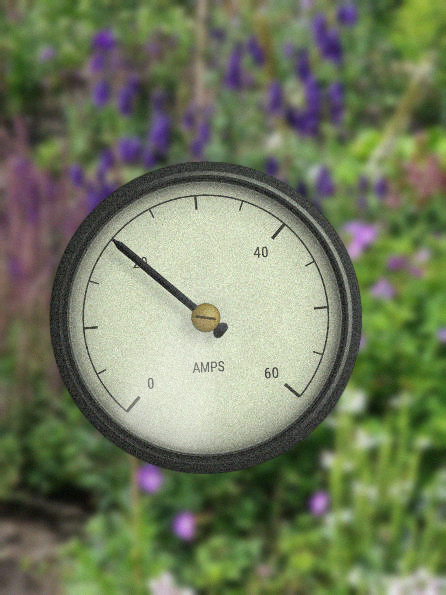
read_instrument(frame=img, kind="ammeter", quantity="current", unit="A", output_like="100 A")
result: 20 A
